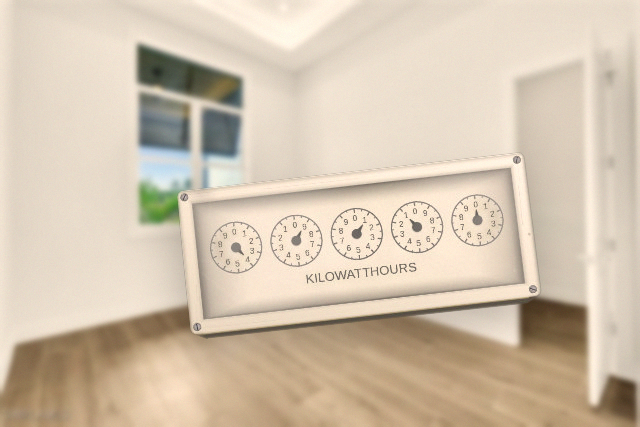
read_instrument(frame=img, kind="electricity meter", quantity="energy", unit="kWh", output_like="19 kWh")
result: 39110 kWh
